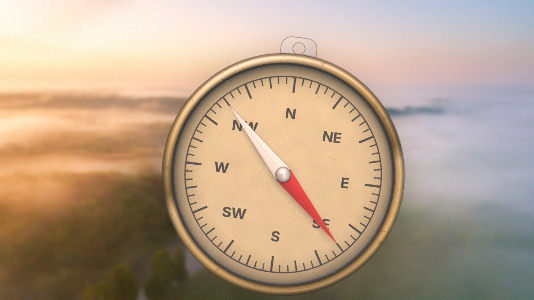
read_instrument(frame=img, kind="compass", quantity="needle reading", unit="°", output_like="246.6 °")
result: 135 °
